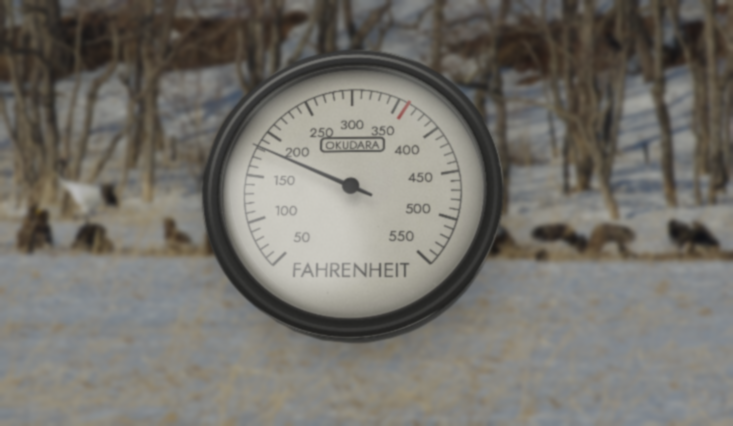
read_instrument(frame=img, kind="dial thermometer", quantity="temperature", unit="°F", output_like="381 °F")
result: 180 °F
